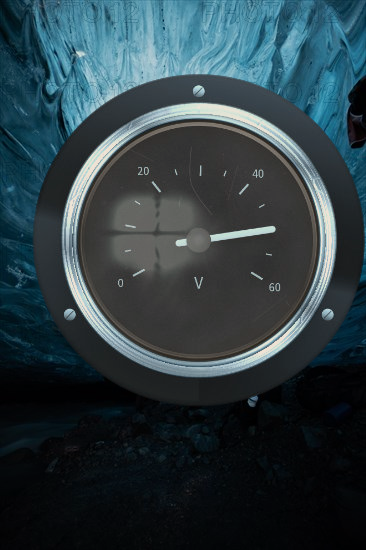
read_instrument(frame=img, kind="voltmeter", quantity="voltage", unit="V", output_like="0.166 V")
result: 50 V
